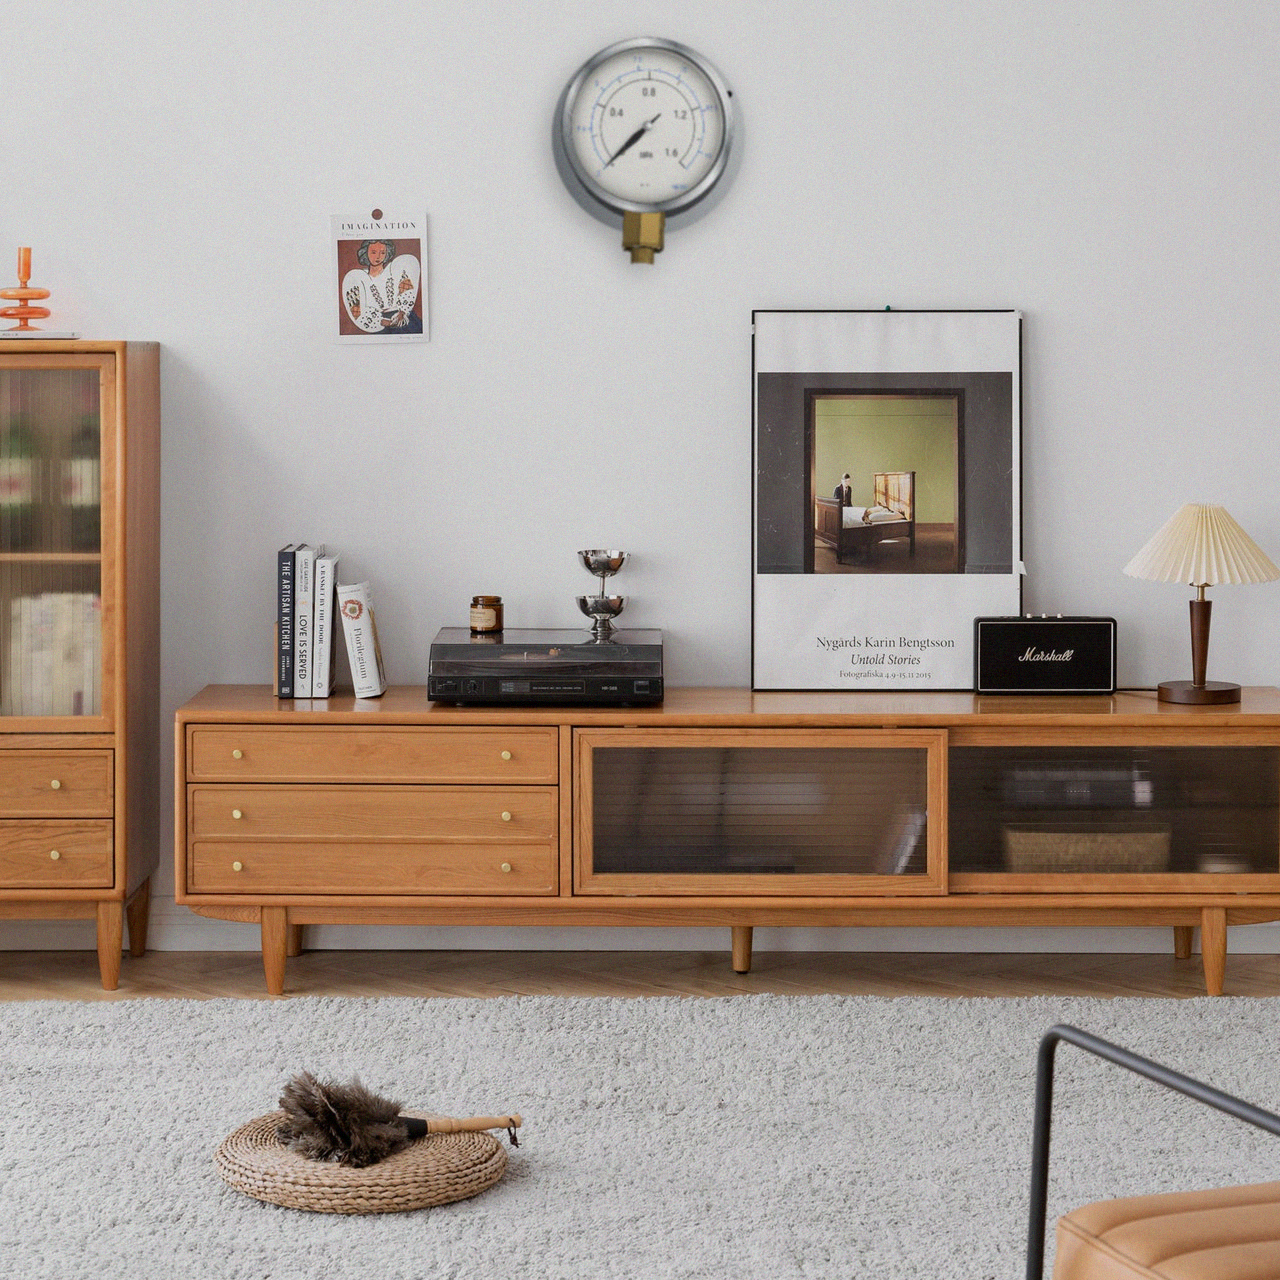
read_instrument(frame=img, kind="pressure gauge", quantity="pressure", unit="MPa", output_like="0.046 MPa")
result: 0 MPa
